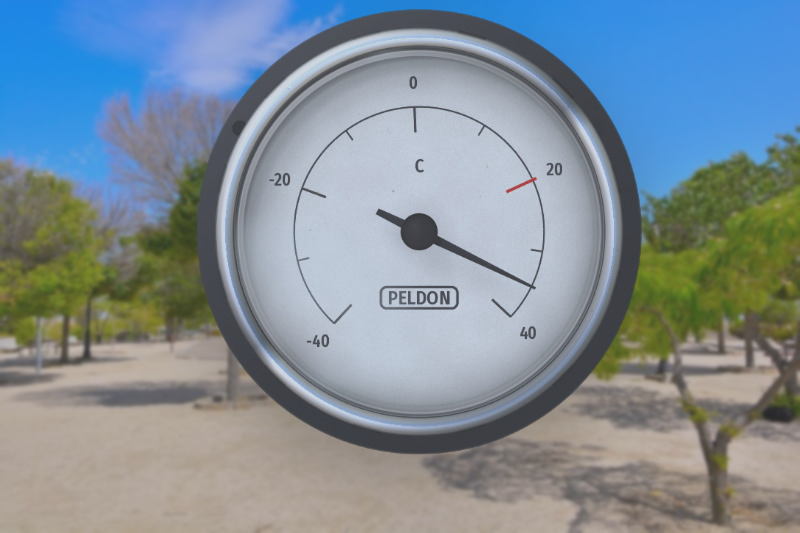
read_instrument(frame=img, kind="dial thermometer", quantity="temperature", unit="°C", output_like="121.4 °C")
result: 35 °C
